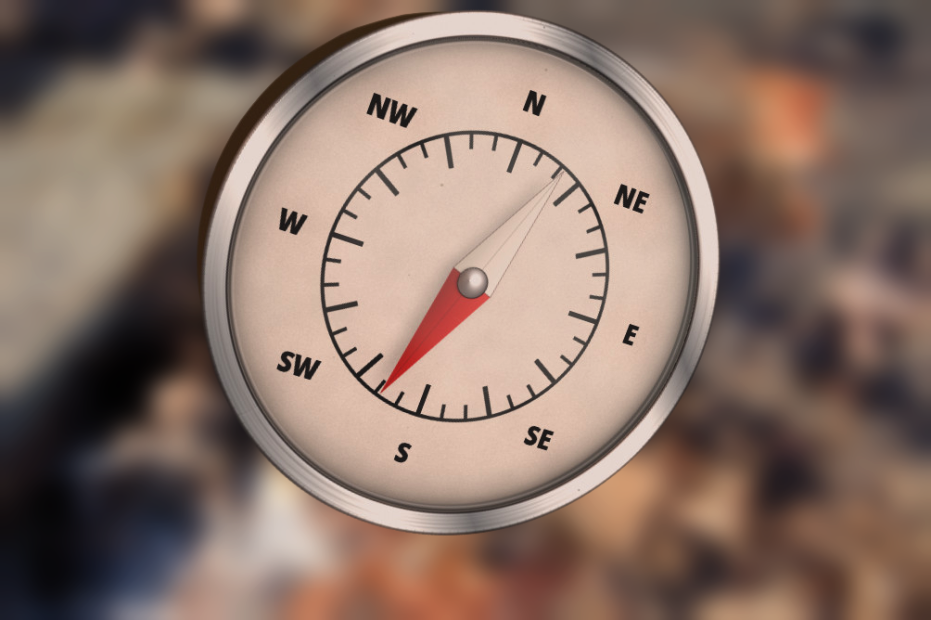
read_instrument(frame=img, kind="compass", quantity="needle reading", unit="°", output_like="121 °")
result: 200 °
